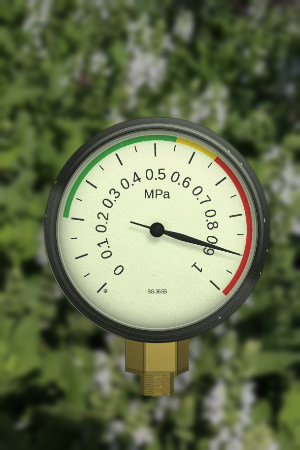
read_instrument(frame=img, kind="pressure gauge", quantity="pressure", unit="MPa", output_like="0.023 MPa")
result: 0.9 MPa
